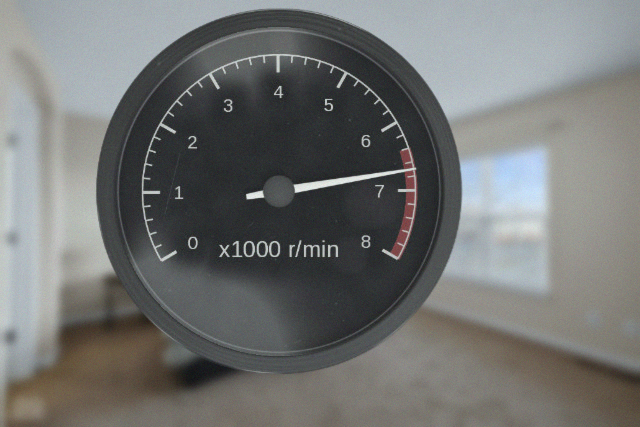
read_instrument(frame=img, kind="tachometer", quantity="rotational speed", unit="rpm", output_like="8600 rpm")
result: 6700 rpm
